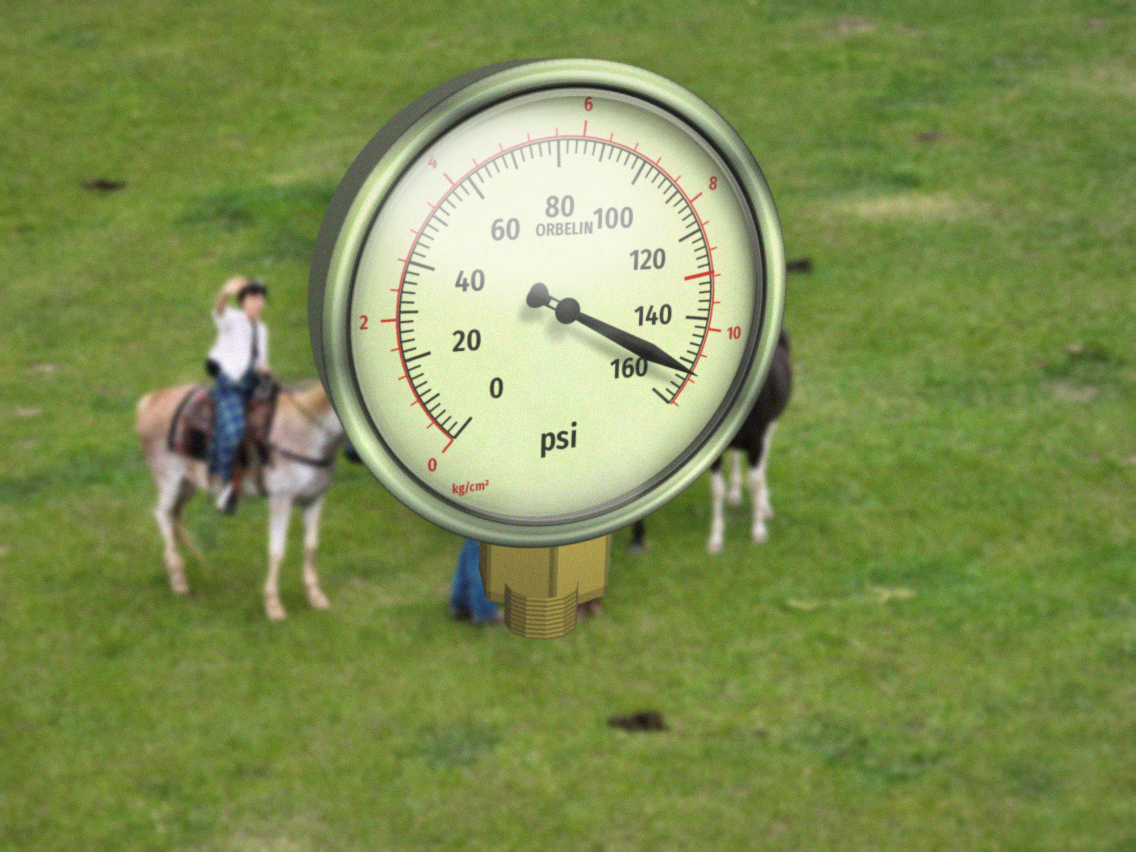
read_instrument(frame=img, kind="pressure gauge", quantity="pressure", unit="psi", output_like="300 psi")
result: 152 psi
